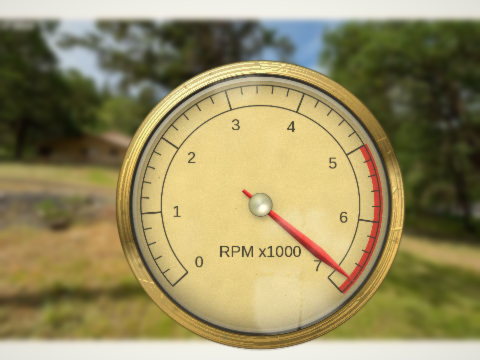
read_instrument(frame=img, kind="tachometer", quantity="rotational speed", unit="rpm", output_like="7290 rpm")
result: 6800 rpm
